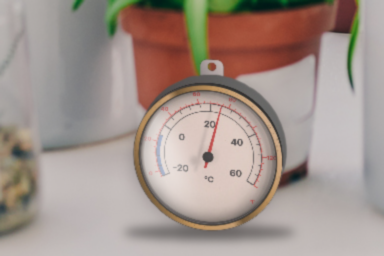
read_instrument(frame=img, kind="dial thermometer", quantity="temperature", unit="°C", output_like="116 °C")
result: 24 °C
